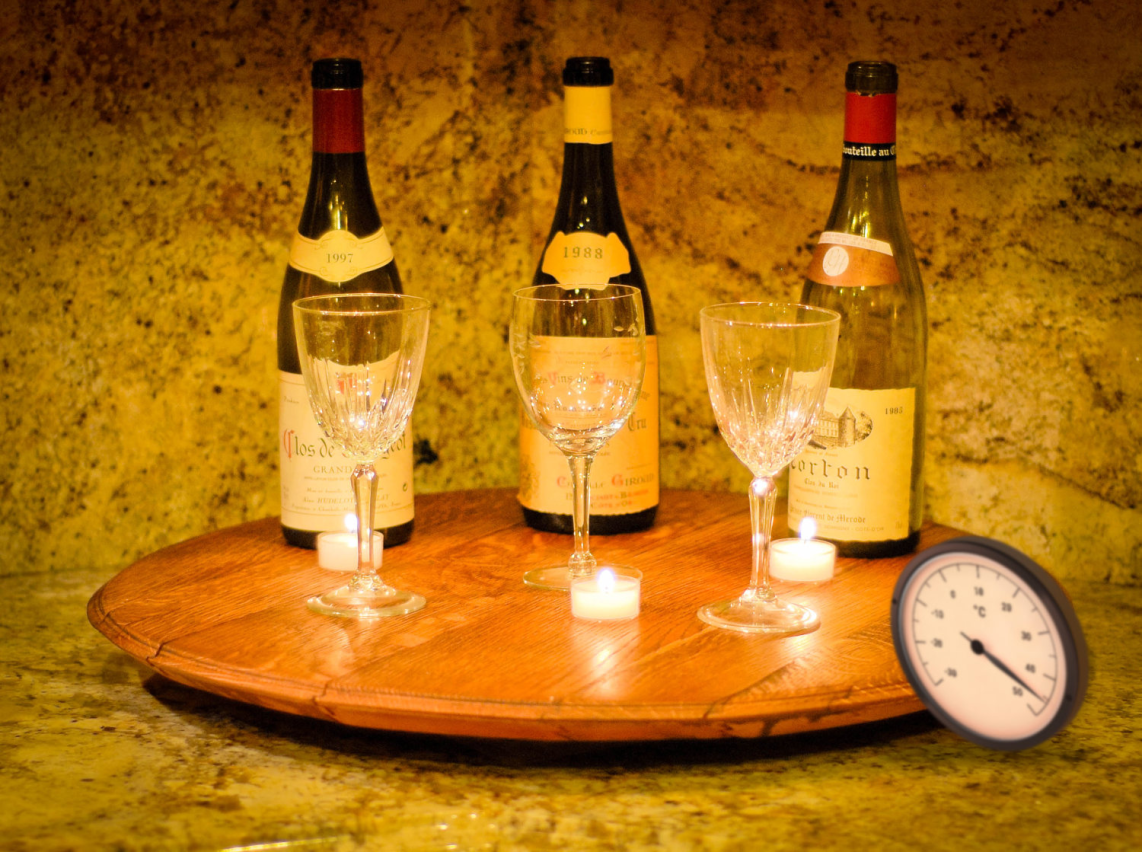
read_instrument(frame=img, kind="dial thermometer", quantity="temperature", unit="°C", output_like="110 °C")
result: 45 °C
